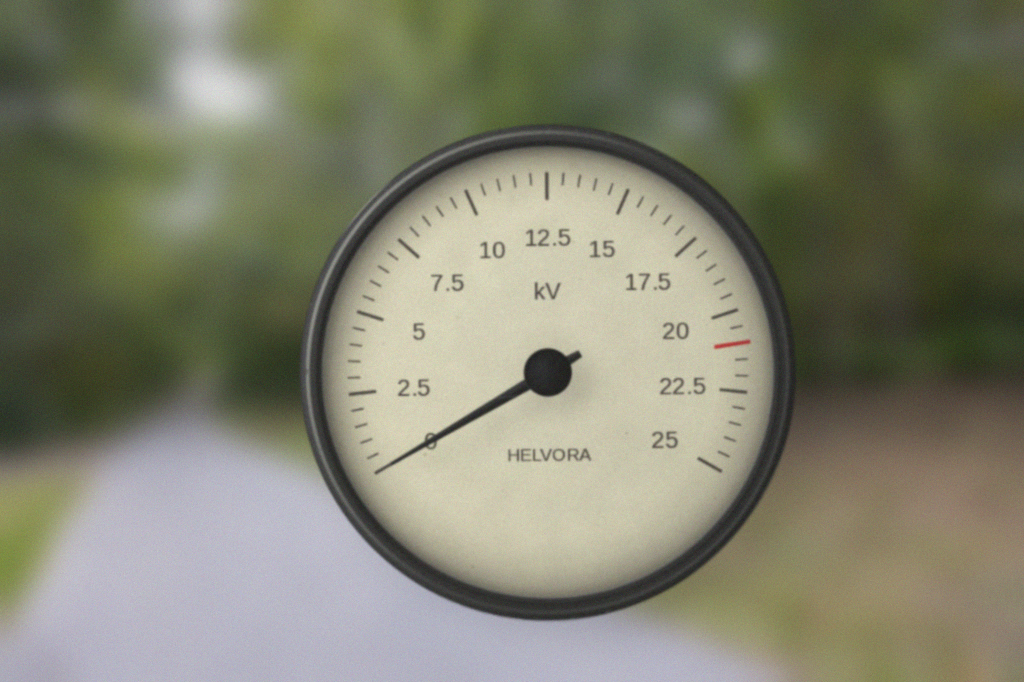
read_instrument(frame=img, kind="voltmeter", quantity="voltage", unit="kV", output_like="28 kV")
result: 0 kV
